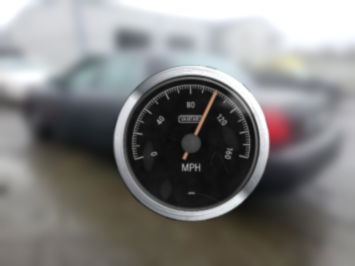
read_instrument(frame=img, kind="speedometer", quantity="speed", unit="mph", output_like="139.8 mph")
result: 100 mph
